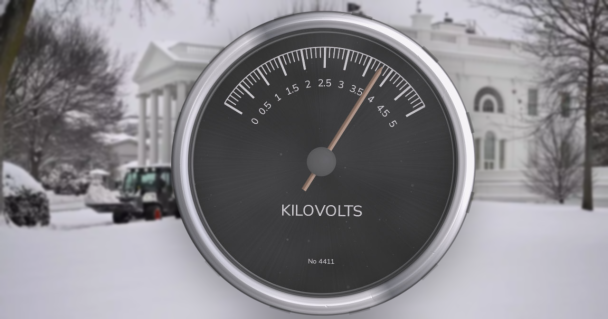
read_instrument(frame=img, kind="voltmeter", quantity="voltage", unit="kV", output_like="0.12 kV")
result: 3.8 kV
